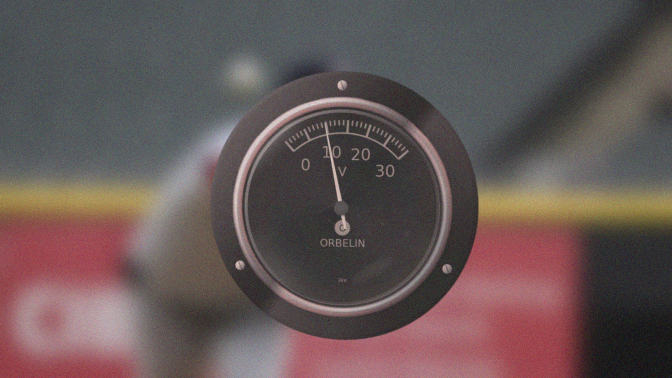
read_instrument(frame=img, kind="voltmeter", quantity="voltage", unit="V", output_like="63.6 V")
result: 10 V
